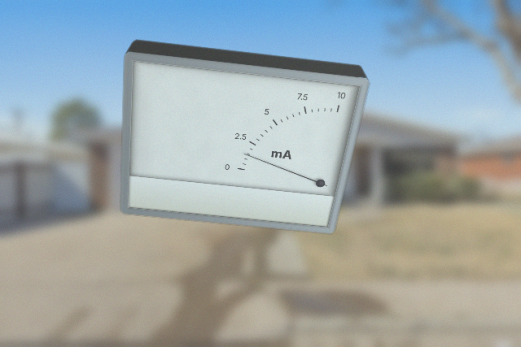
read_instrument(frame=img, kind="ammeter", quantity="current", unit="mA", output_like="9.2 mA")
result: 1.5 mA
